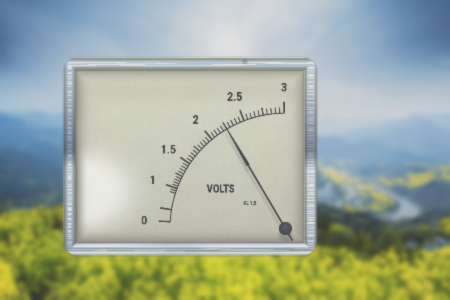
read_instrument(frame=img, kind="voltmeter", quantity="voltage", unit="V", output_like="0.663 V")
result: 2.25 V
